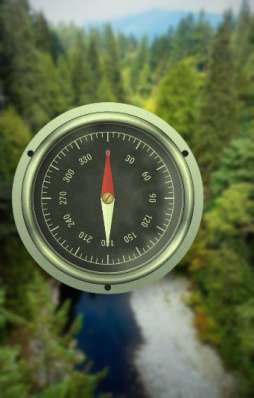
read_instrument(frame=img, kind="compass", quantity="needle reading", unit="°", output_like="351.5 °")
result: 0 °
